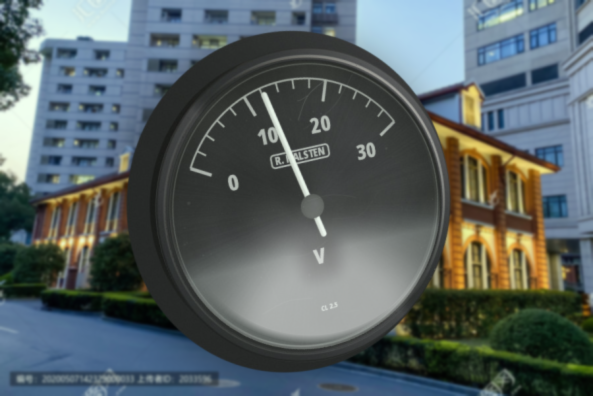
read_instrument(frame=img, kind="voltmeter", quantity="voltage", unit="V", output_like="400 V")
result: 12 V
